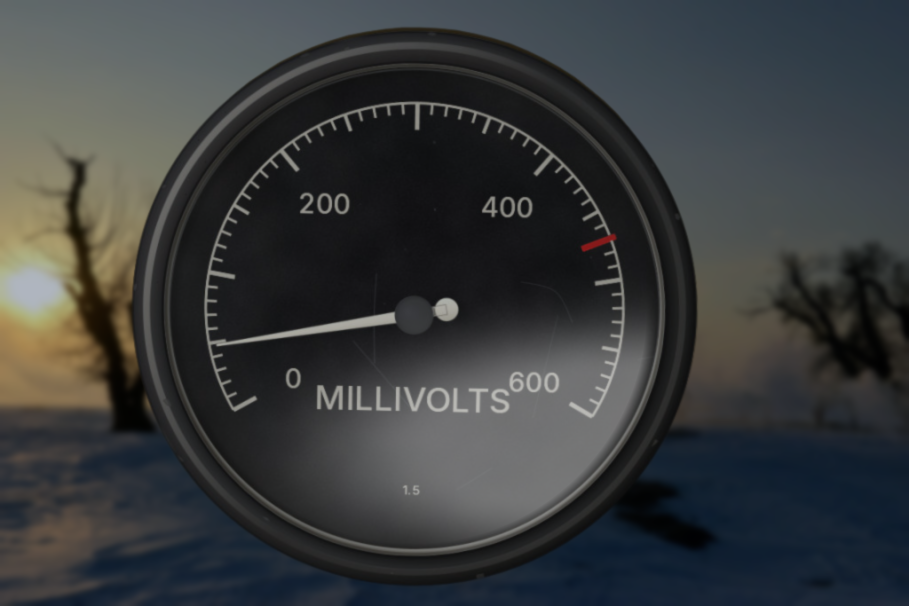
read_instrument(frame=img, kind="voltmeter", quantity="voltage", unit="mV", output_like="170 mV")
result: 50 mV
